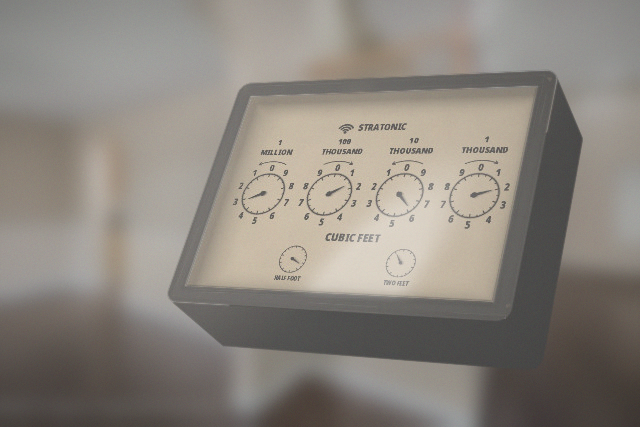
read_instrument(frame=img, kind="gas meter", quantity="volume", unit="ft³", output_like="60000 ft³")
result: 316200 ft³
